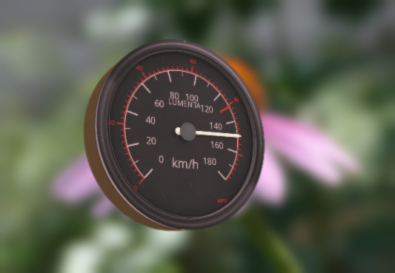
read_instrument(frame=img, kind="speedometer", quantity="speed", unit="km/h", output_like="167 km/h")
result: 150 km/h
